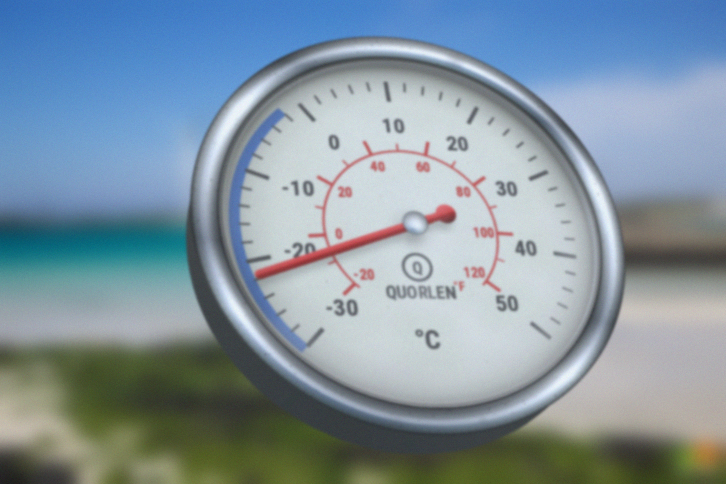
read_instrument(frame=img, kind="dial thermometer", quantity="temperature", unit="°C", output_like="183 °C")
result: -22 °C
